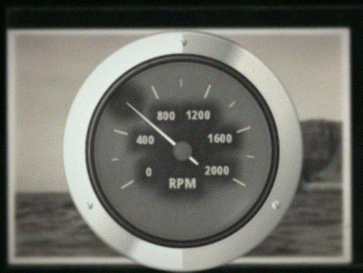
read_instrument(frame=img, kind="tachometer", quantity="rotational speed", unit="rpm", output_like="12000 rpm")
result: 600 rpm
